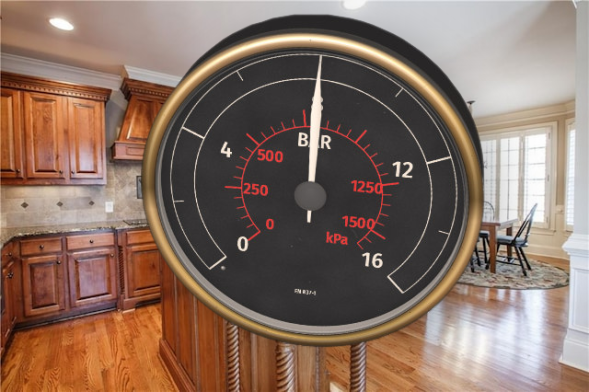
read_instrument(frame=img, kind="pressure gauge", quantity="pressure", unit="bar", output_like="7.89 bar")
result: 8 bar
